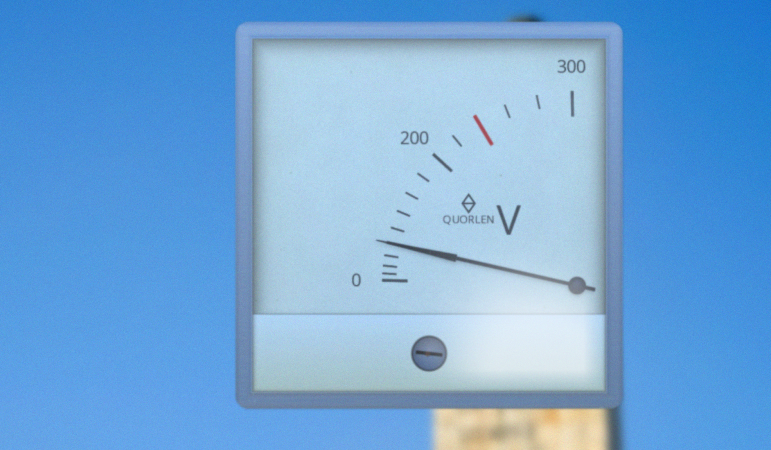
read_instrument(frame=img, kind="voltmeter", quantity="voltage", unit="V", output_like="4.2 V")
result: 100 V
